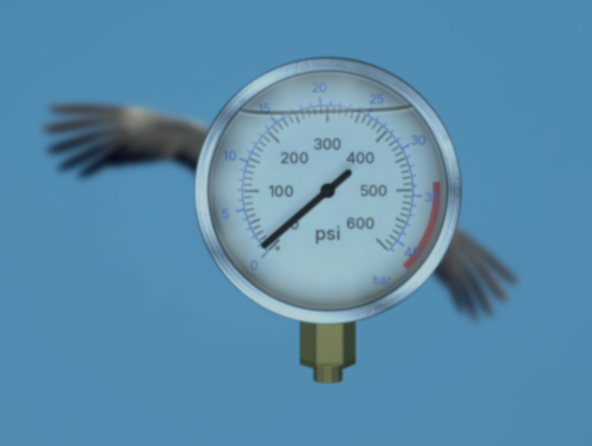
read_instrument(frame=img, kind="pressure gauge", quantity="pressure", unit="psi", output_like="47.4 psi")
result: 10 psi
